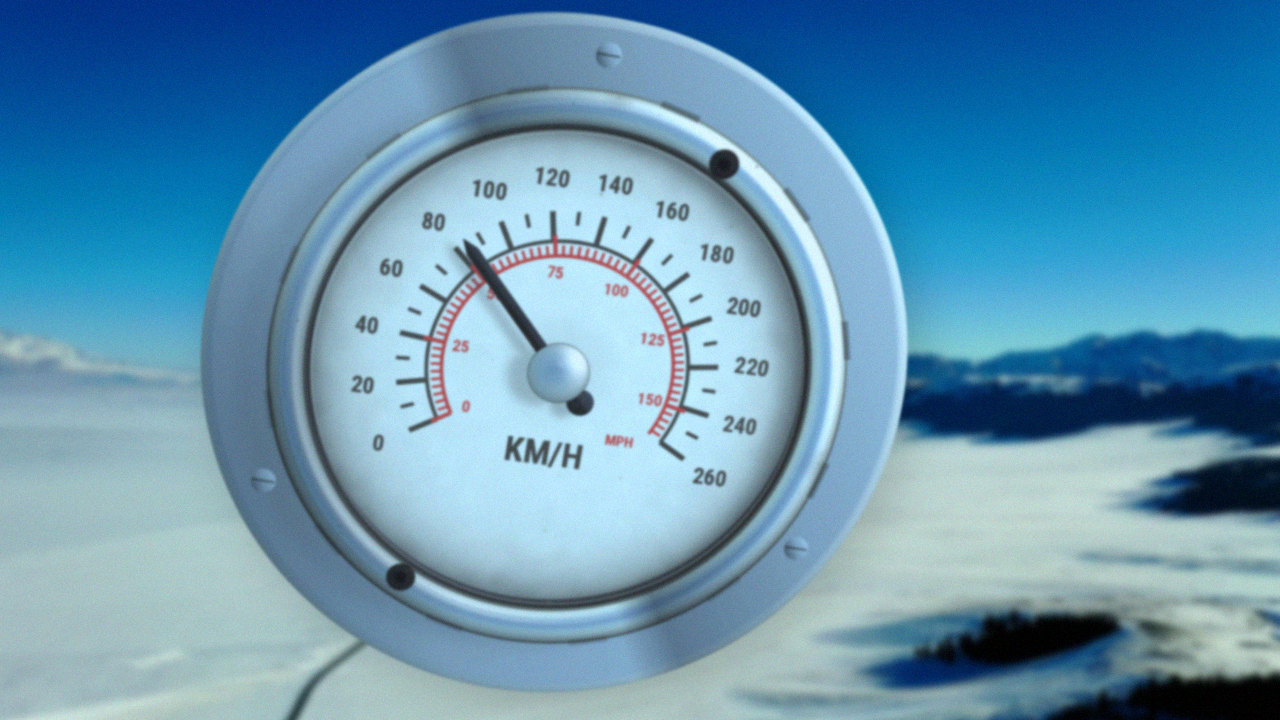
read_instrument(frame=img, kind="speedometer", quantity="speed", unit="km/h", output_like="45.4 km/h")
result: 85 km/h
